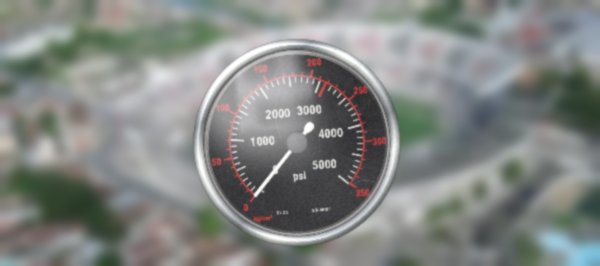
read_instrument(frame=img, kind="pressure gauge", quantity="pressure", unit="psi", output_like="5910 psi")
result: 0 psi
